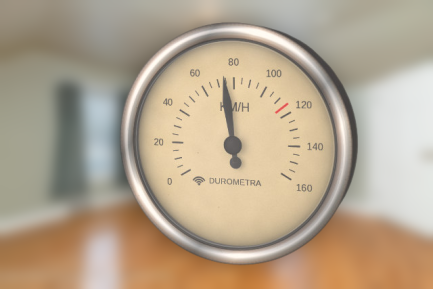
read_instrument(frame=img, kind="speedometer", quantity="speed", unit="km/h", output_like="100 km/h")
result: 75 km/h
